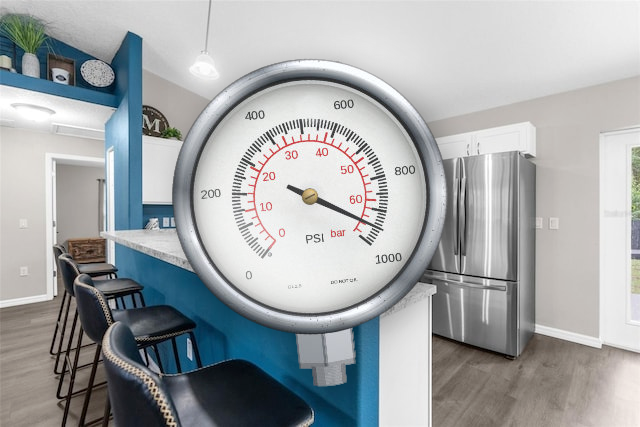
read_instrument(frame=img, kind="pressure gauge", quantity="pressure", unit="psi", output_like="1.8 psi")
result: 950 psi
